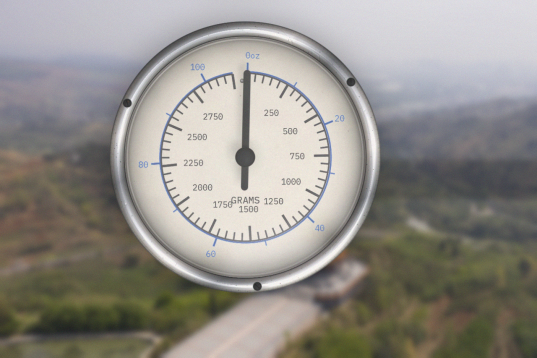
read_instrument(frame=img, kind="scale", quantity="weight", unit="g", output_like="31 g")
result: 0 g
